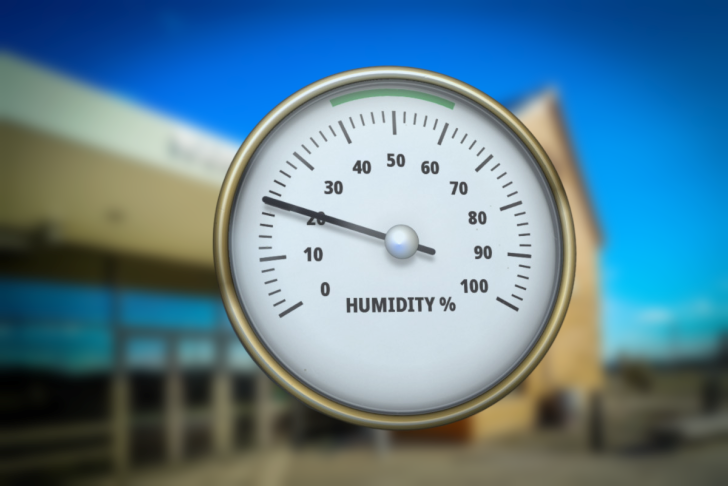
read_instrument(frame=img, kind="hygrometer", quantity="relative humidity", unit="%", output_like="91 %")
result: 20 %
